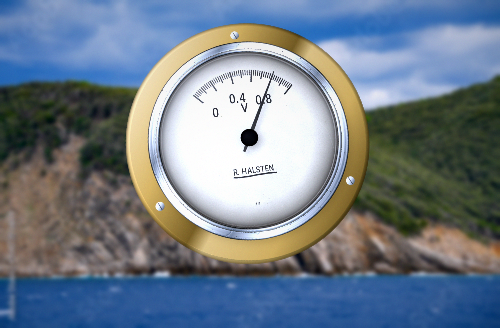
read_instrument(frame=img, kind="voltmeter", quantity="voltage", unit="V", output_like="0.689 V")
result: 0.8 V
